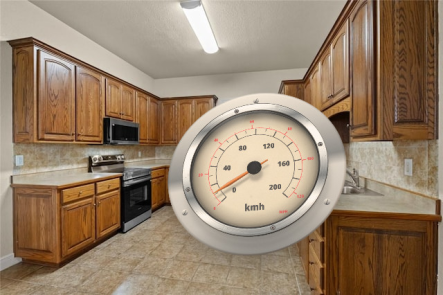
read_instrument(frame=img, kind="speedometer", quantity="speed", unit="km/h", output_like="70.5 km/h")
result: 10 km/h
